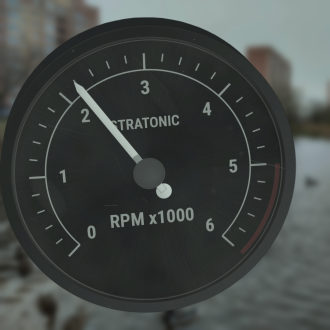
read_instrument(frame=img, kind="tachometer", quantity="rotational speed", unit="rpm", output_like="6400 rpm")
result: 2200 rpm
